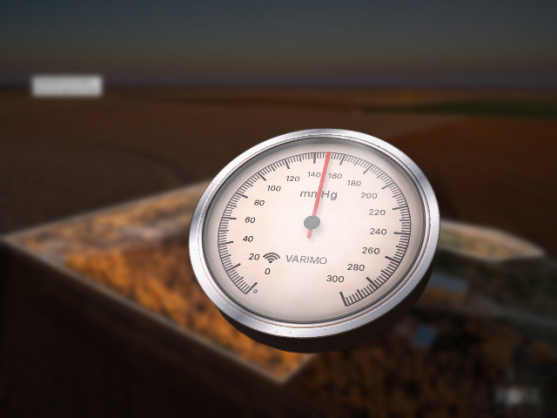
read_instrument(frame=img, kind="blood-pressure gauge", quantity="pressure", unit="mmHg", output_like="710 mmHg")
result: 150 mmHg
